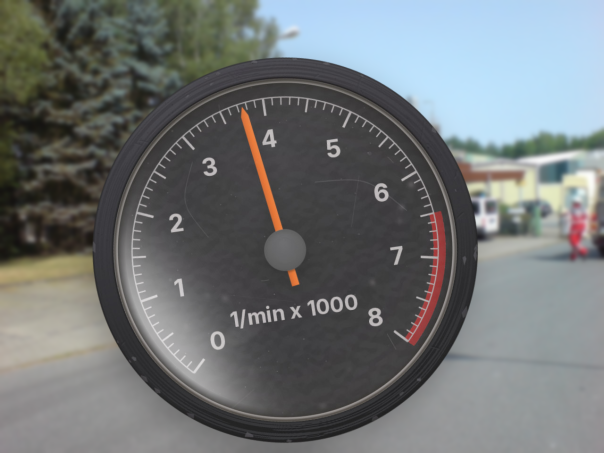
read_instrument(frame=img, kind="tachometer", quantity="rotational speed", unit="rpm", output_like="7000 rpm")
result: 3750 rpm
